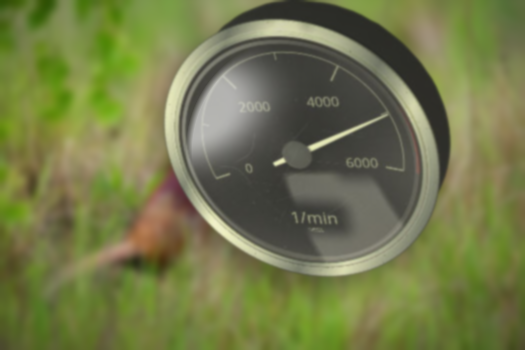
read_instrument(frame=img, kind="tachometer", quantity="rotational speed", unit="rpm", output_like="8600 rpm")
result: 5000 rpm
